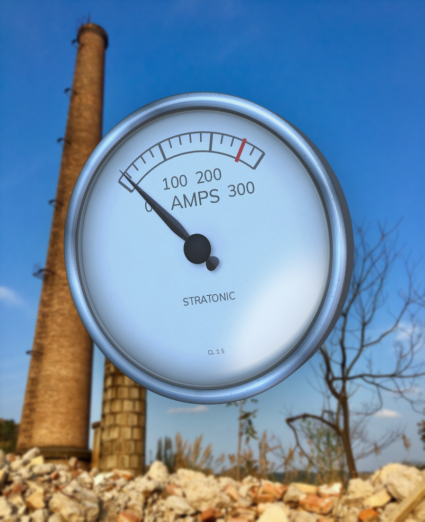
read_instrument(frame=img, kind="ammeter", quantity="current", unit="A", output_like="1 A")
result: 20 A
